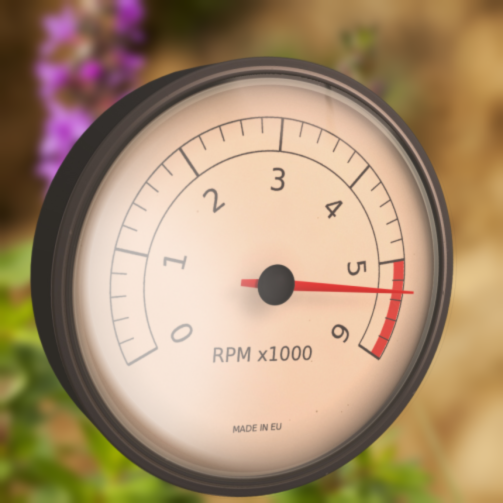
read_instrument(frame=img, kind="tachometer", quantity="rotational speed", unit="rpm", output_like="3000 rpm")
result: 5300 rpm
